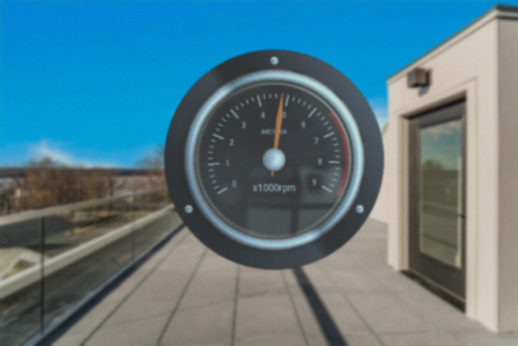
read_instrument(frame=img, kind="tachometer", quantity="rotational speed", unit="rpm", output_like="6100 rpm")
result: 4800 rpm
